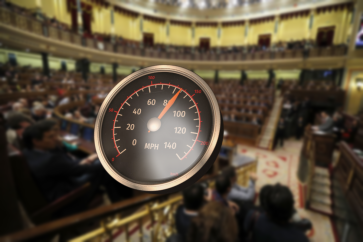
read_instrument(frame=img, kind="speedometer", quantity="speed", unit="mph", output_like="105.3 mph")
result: 85 mph
